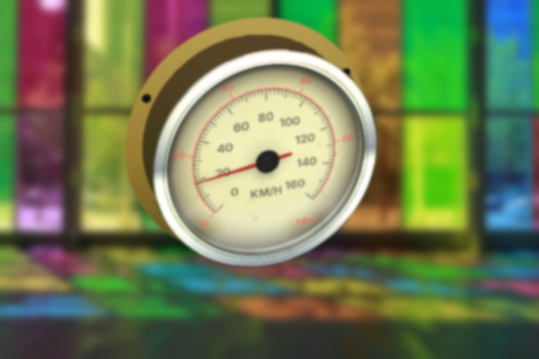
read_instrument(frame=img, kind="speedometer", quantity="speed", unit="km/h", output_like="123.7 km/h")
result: 20 km/h
